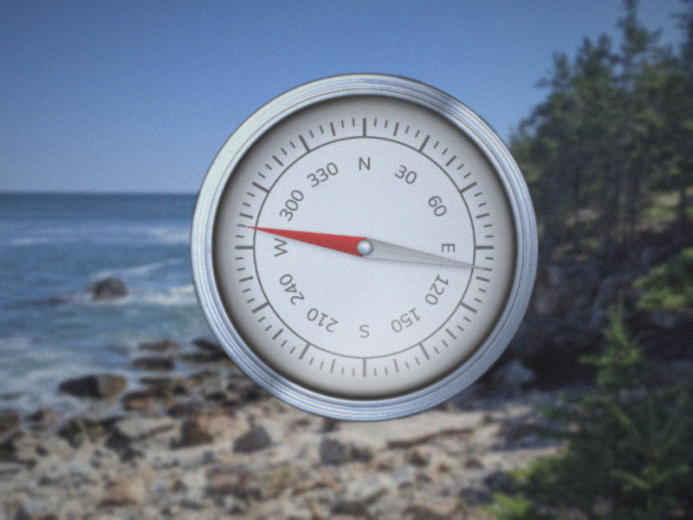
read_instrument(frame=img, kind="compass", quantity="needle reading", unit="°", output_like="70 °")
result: 280 °
